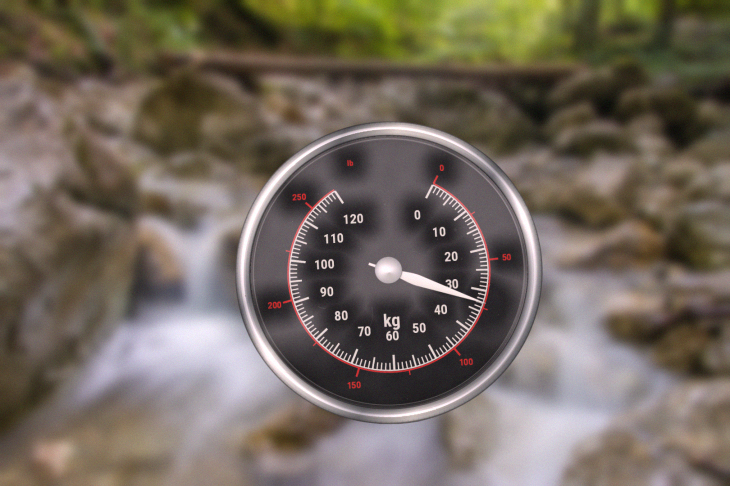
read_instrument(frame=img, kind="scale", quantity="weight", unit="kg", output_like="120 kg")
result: 33 kg
